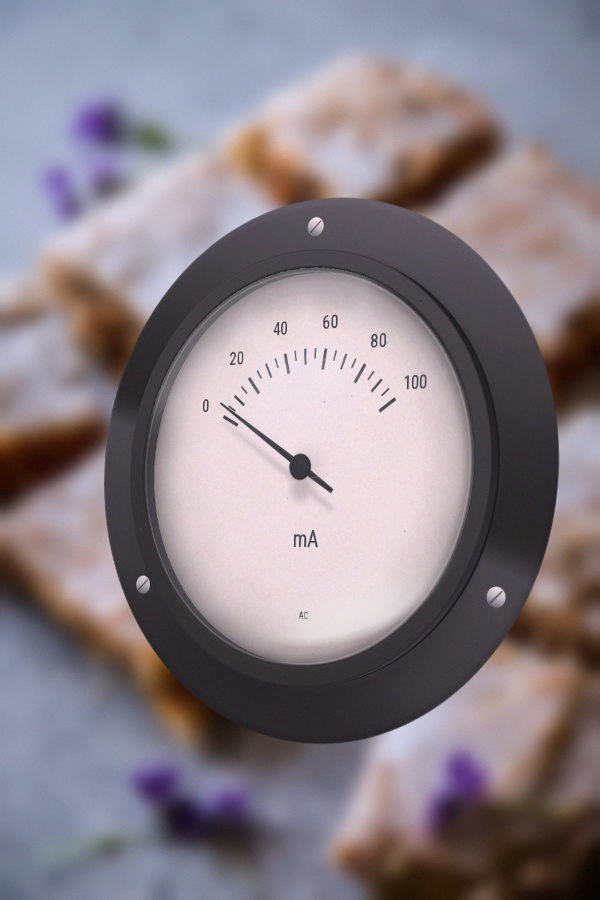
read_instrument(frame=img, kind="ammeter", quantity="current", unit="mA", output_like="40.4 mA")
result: 5 mA
